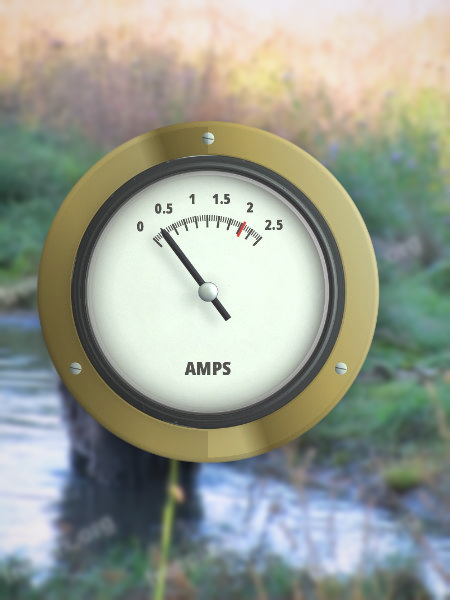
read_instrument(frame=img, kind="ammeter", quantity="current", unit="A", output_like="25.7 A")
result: 0.25 A
